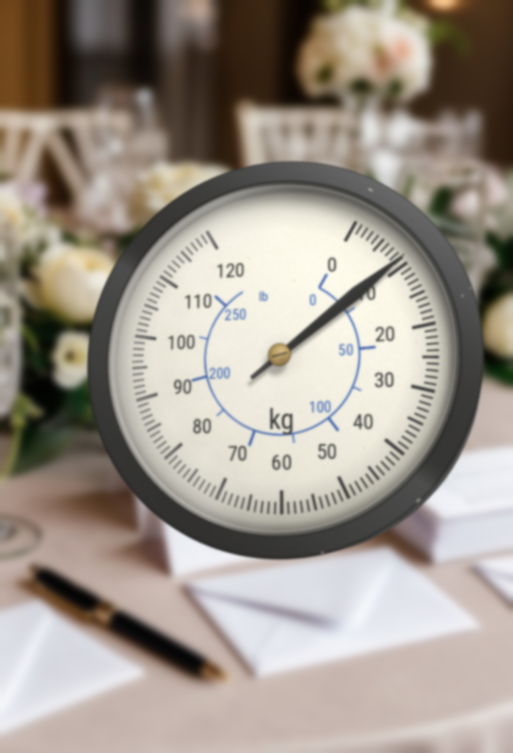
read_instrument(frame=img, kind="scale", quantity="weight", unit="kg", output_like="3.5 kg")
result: 9 kg
